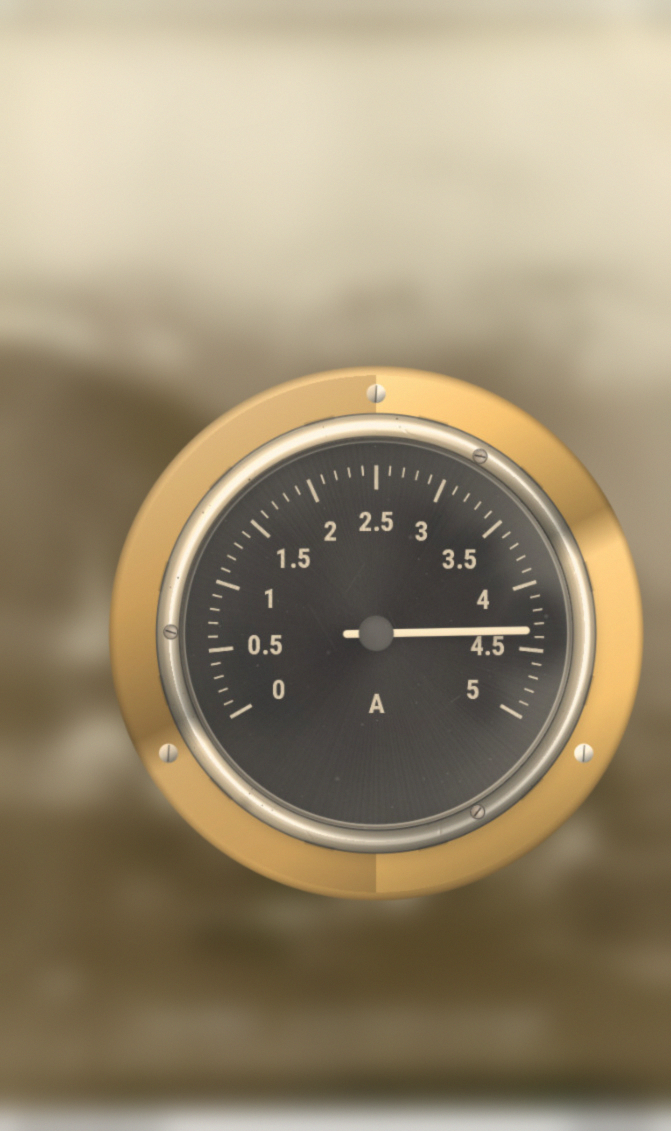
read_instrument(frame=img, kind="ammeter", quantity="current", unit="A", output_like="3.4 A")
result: 4.35 A
